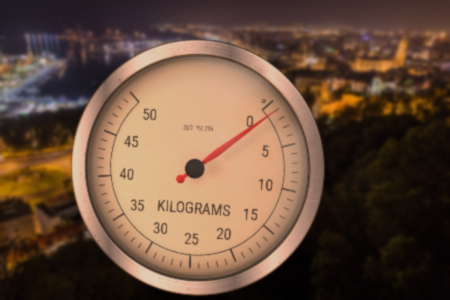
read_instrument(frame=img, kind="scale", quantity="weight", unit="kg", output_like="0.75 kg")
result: 1 kg
